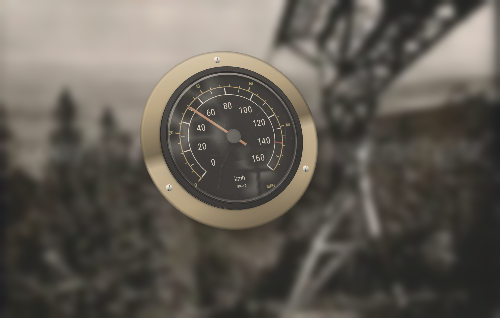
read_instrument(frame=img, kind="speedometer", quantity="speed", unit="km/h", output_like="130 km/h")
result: 50 km/h
